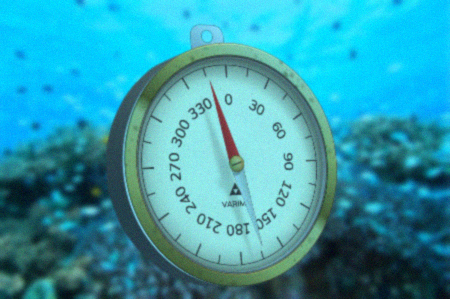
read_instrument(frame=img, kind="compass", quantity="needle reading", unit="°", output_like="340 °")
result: 345 °
